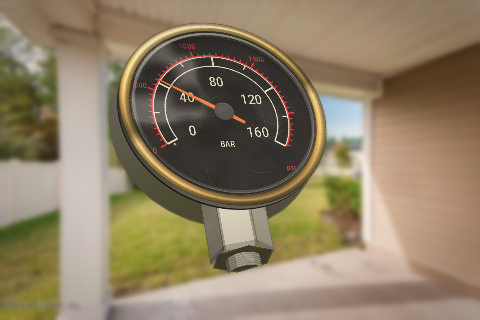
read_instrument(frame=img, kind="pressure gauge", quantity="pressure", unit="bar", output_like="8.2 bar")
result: 40 bar
